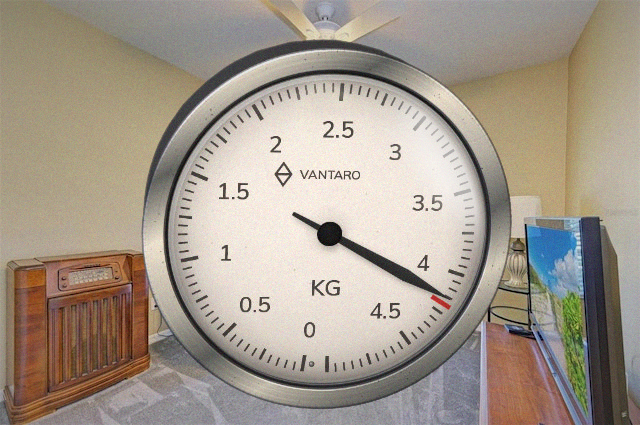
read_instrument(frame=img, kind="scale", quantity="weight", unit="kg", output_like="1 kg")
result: 4.15 kg
